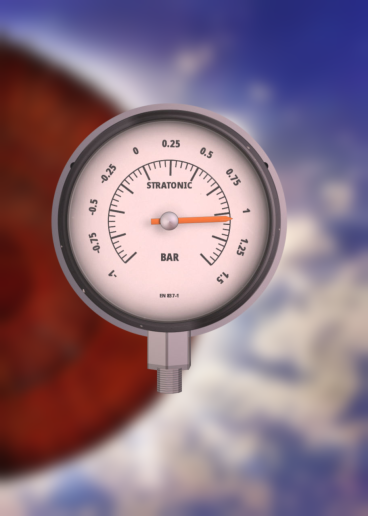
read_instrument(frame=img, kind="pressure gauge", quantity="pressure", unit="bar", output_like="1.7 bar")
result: 1.05 bar
